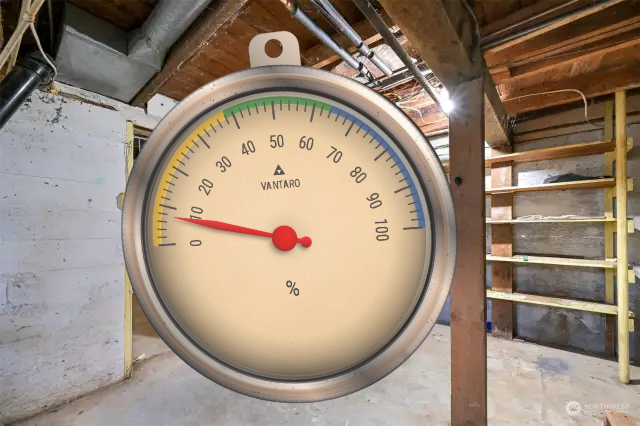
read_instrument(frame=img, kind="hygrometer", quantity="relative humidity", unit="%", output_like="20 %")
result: 8 %
